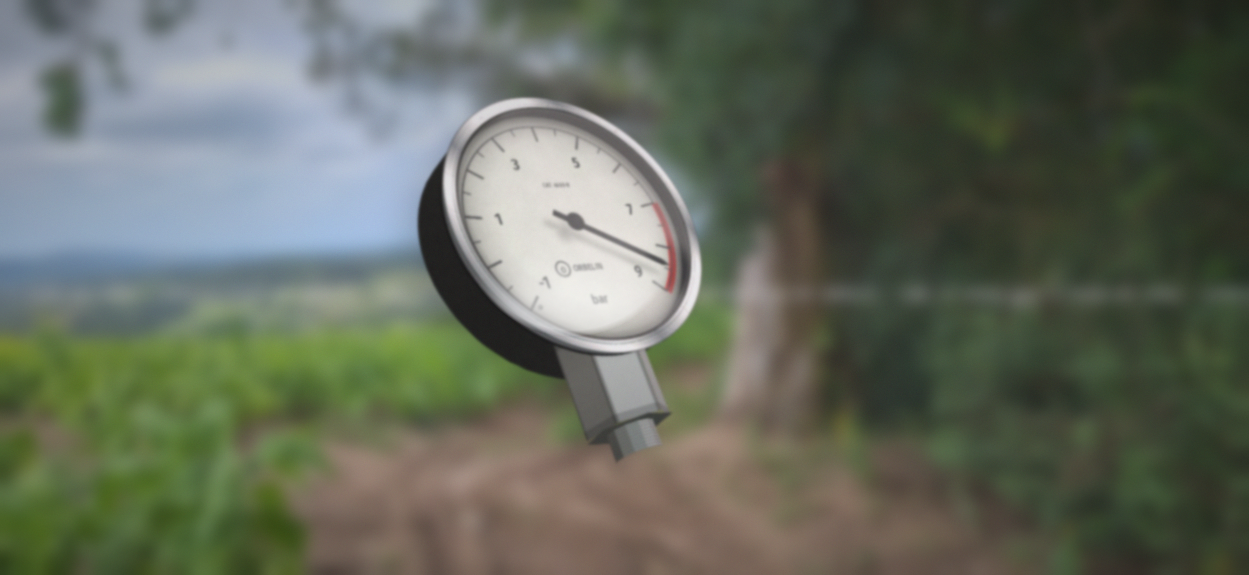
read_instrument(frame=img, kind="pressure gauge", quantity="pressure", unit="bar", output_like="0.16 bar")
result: 8.5 bar
